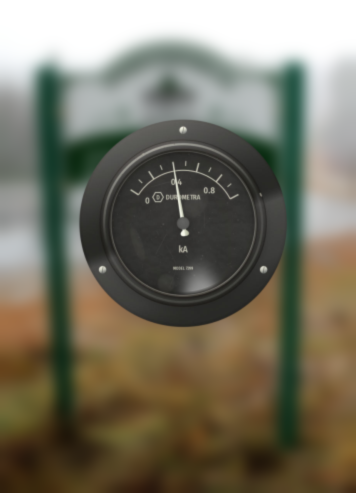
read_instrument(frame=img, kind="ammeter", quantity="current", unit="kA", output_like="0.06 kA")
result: 0.4 kA
